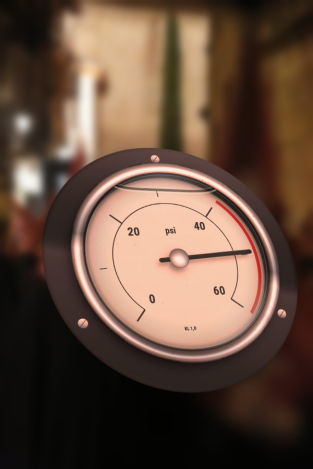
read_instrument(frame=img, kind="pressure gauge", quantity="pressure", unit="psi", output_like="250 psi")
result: 50 psi
